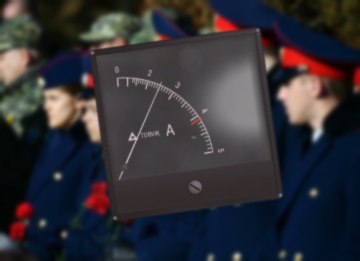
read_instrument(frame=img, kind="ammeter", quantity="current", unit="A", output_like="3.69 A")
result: 2.5 A
